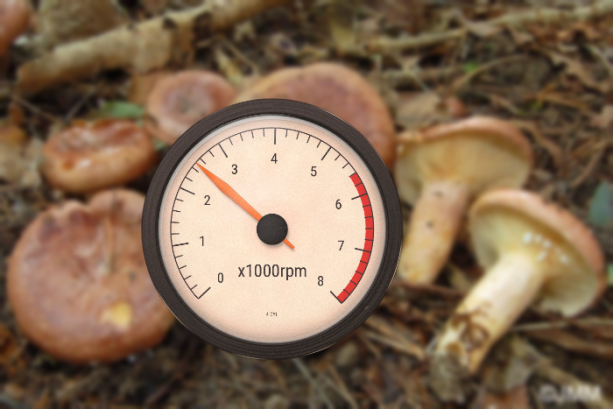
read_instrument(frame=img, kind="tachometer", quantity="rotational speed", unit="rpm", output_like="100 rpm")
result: 2500 rpm
